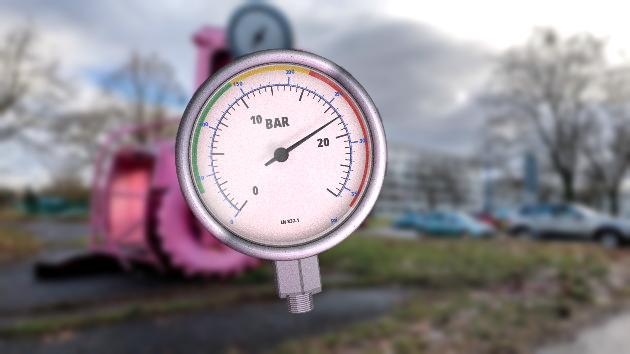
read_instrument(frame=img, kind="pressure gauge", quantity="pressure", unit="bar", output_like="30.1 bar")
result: 18.5 bar
